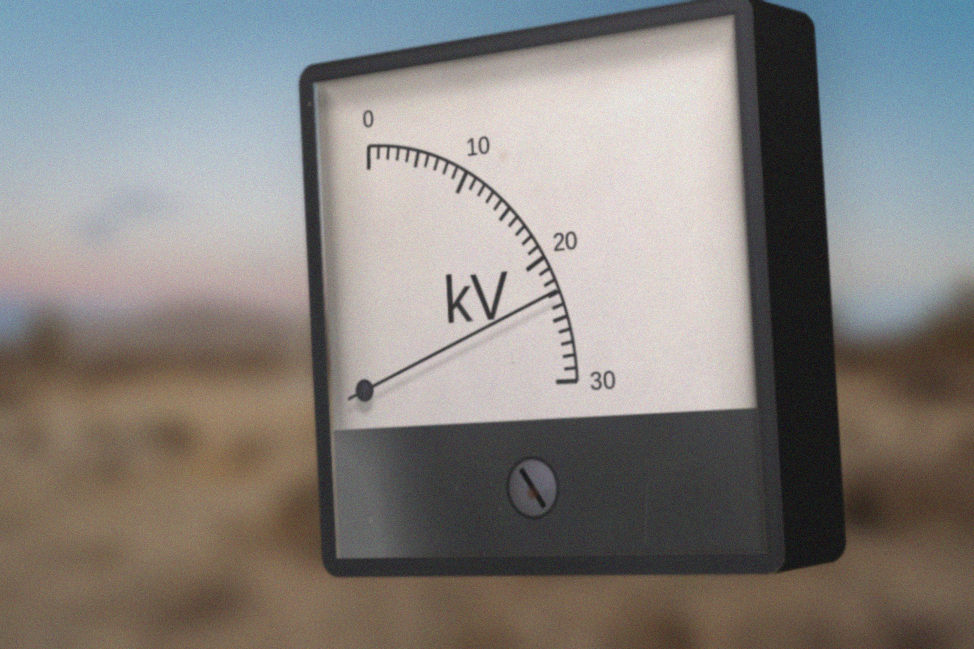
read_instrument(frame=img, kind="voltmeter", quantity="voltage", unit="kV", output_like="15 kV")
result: 23 kV
